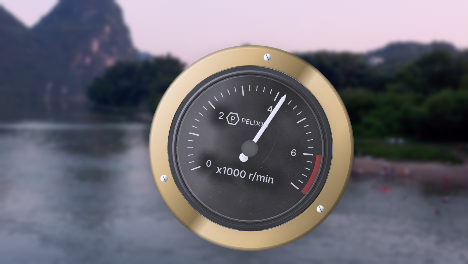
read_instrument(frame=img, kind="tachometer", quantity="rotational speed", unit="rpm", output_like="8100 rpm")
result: 4200 rpm
